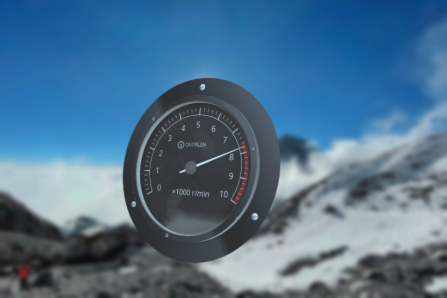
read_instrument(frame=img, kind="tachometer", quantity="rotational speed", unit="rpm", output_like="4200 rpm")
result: 7800 rpm
